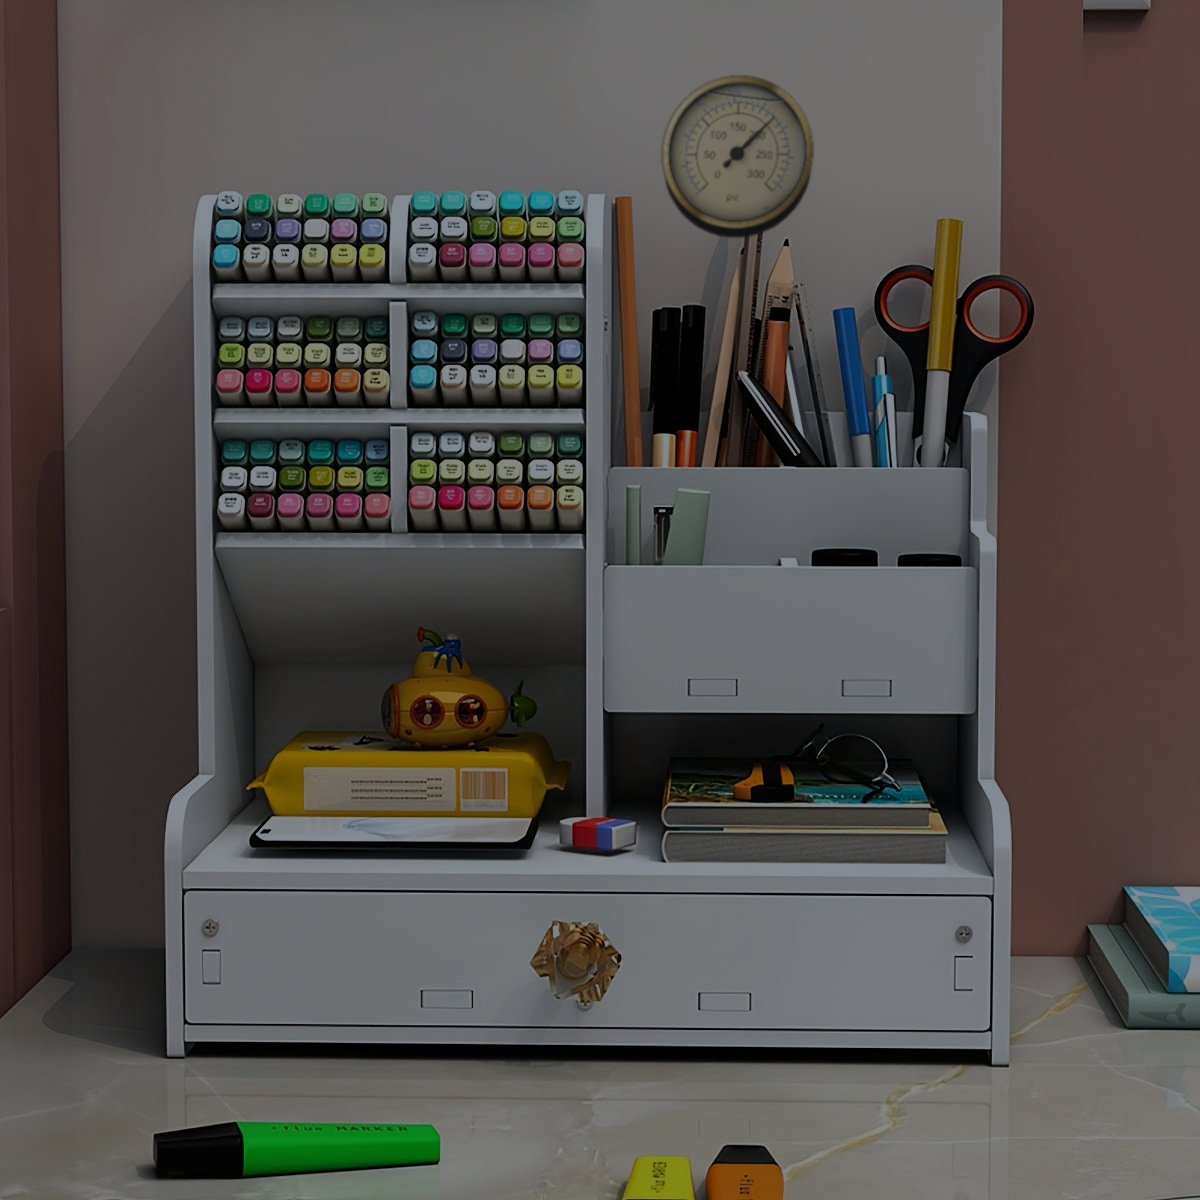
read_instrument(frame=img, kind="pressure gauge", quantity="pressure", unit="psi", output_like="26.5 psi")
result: 200 psi
